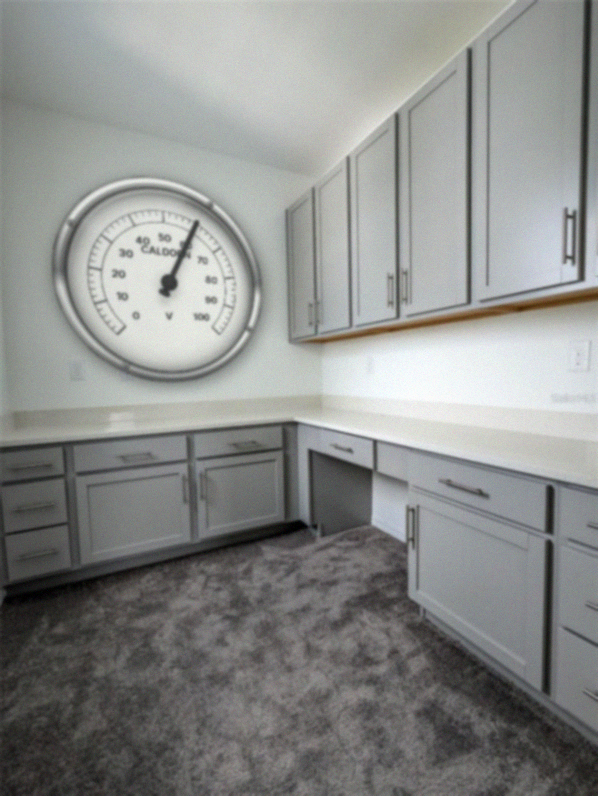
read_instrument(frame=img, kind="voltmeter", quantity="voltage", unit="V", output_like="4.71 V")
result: 60 V
